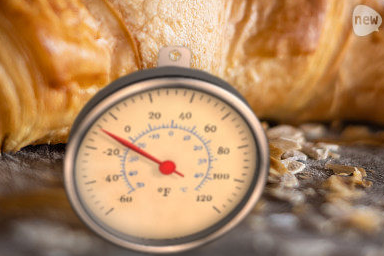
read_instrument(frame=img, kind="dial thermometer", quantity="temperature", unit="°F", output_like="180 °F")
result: -8 °F
